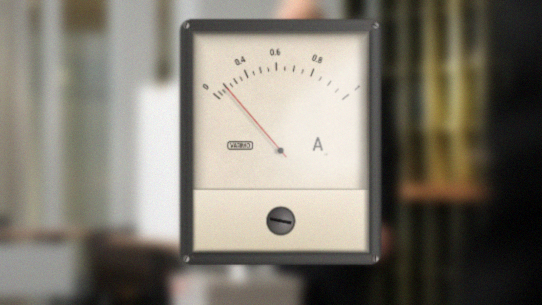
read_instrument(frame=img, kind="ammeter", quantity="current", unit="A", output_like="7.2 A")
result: 0.2 A
